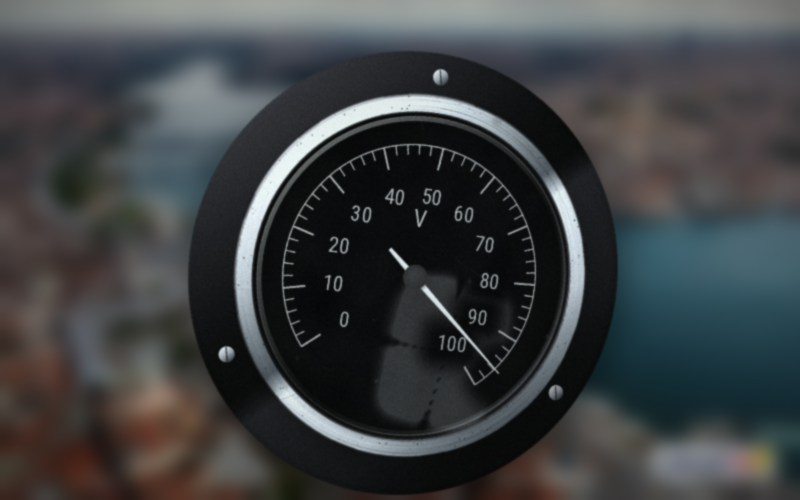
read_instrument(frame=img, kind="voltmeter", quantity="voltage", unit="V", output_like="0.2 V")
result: 96 V
